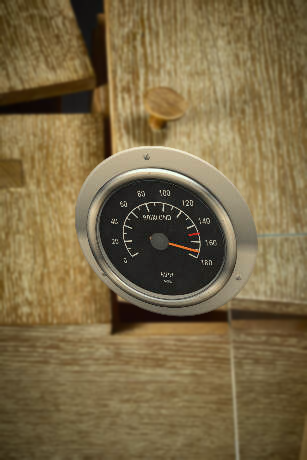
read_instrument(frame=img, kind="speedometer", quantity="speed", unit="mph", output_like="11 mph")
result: 170 mph
